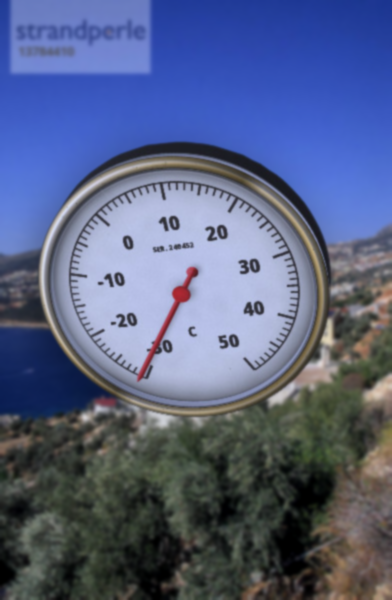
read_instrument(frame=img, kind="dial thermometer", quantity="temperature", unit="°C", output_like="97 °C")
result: -29 °C
